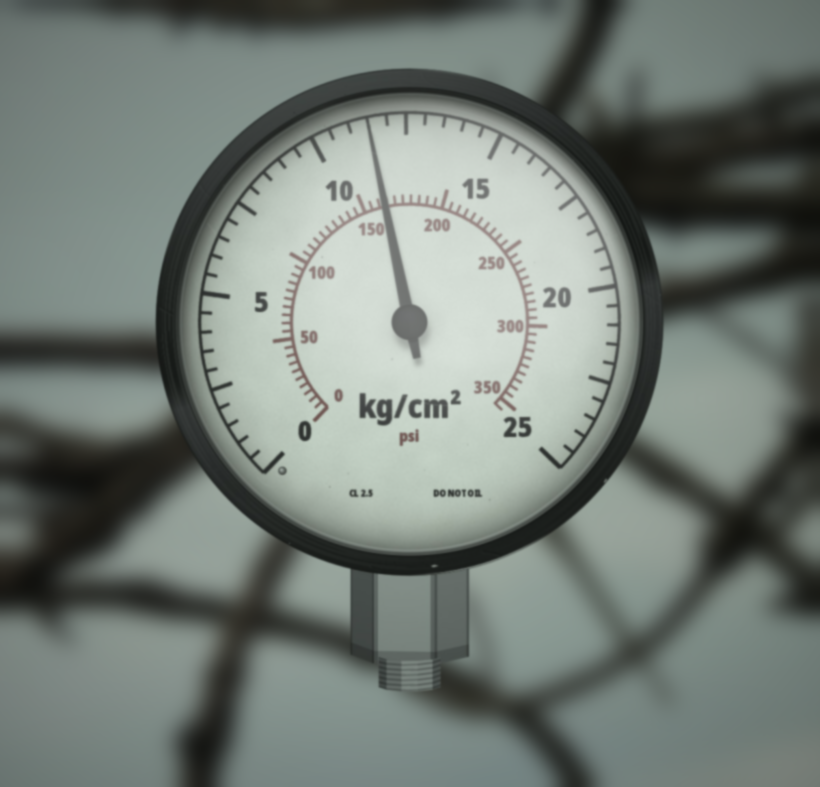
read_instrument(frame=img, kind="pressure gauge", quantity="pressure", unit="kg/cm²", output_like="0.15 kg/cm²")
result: 11.5 kg/cm²
